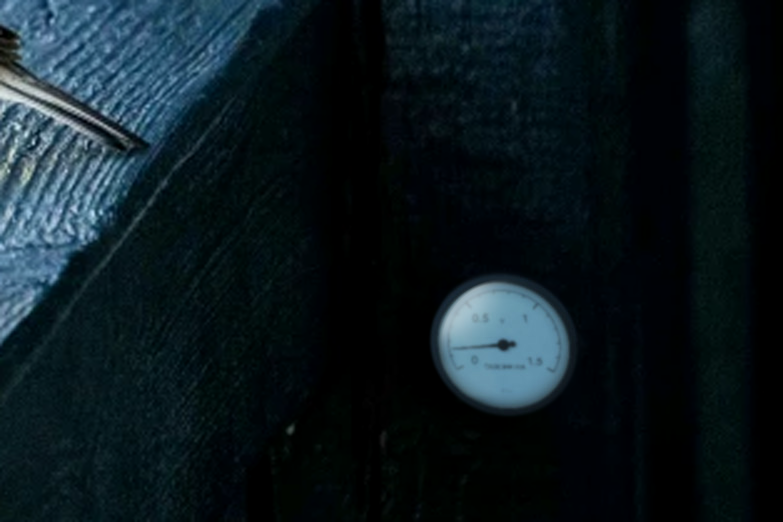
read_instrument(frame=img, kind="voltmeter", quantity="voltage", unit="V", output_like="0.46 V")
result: 0.15 V
